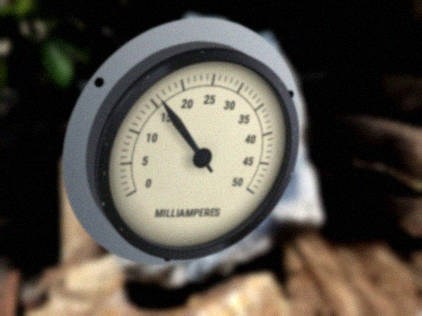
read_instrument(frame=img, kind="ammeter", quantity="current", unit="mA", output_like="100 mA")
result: 16 mA
